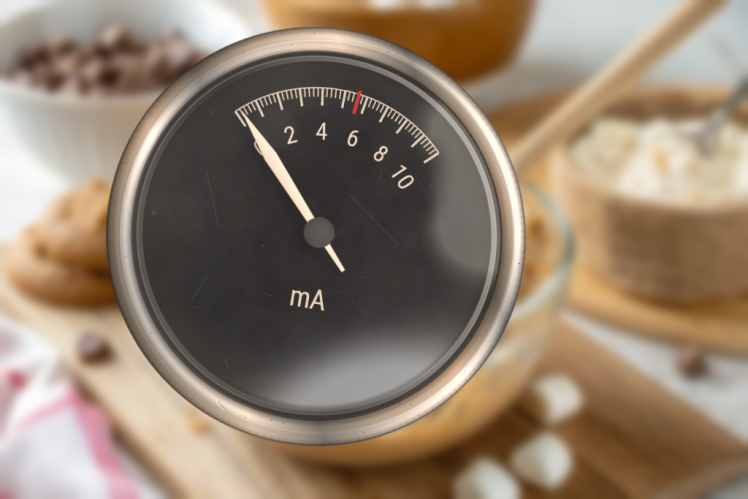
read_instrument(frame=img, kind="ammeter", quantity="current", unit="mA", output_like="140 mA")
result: 0.2 mA
